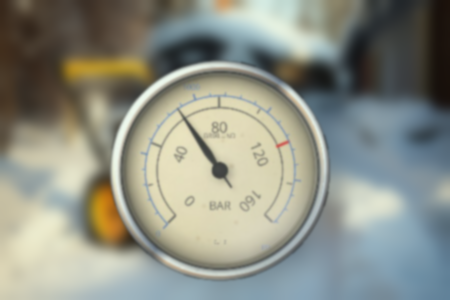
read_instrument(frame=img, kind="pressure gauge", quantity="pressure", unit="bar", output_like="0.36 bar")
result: 60 bar
